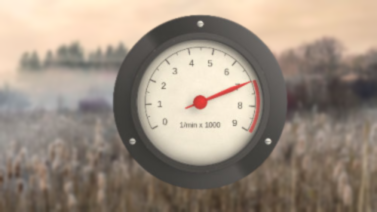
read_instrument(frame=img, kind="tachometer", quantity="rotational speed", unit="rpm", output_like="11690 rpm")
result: 7000 rpm
